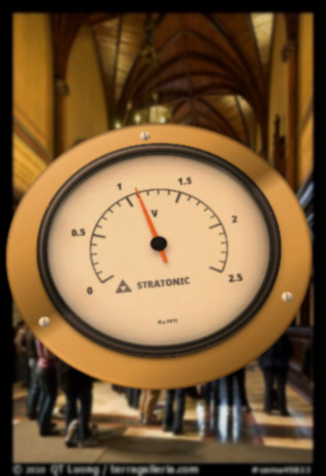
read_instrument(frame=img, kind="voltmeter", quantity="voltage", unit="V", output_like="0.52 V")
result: 1.1 V
